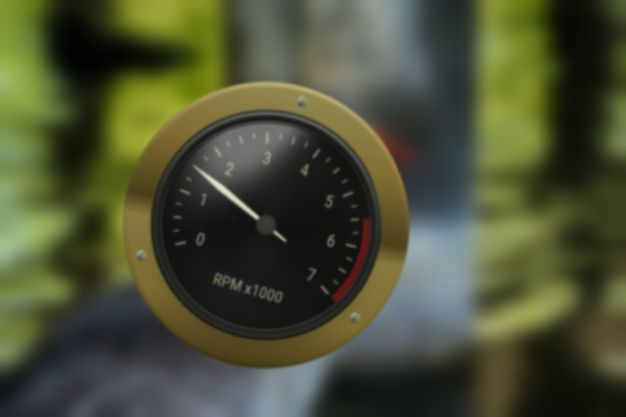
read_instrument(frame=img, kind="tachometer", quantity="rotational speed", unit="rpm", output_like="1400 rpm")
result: 1500 rpm
